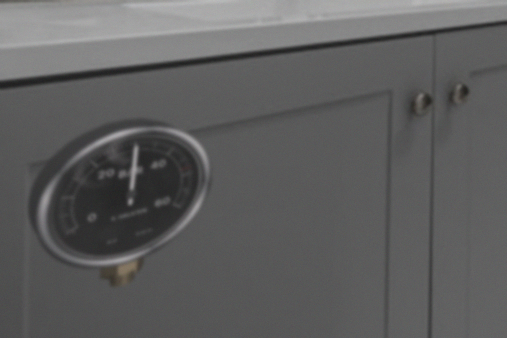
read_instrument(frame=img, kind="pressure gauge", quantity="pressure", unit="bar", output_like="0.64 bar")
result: 30 bar
